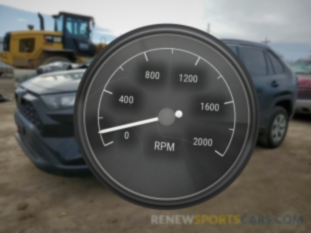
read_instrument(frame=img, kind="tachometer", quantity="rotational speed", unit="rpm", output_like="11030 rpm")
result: 100 rpm
